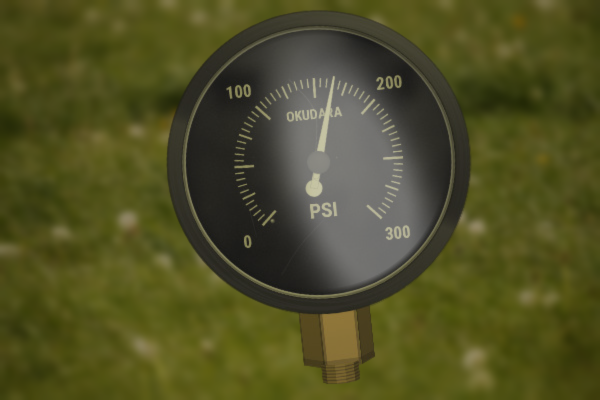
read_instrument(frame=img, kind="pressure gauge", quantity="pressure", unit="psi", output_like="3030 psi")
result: 165 psi
